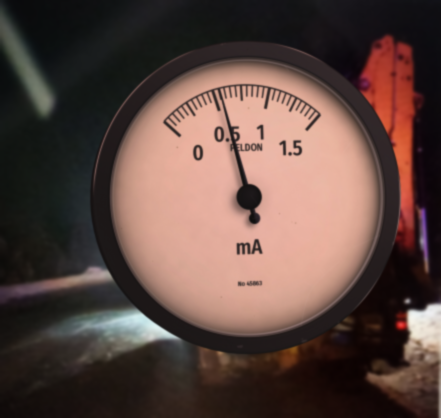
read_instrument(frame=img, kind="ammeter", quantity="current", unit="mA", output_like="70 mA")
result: 0.55 mA
